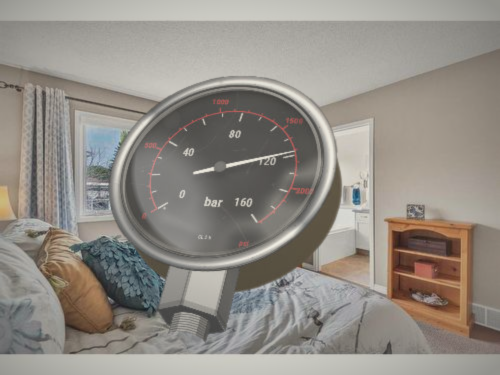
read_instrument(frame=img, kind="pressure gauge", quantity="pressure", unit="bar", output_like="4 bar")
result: 120 bar
